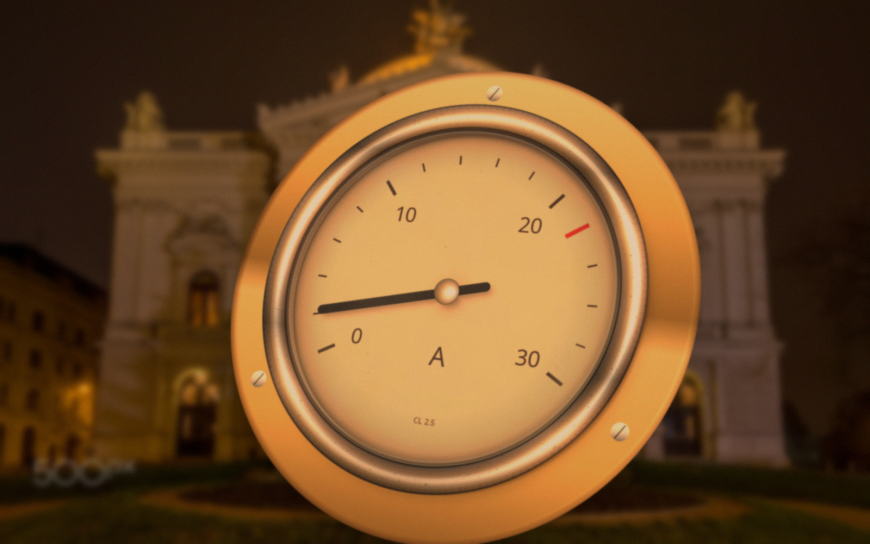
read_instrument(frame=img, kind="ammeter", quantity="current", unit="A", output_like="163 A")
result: 2 A
